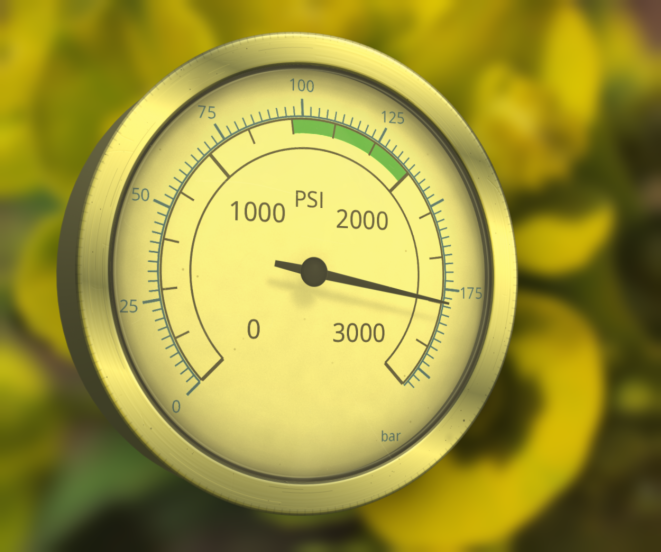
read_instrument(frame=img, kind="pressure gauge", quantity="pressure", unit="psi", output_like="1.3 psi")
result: 2600 psi
